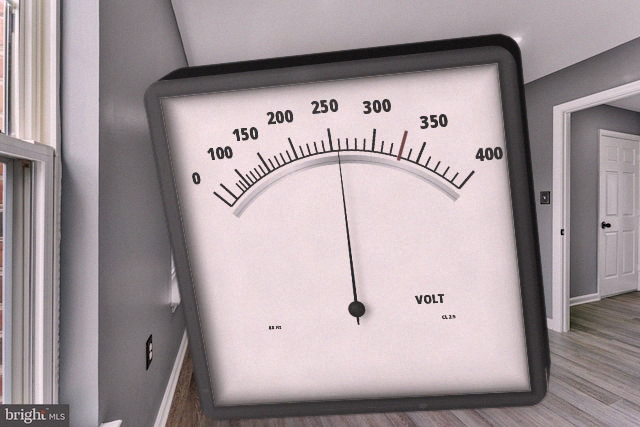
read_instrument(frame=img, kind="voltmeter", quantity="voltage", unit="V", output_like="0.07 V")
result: 260 V
